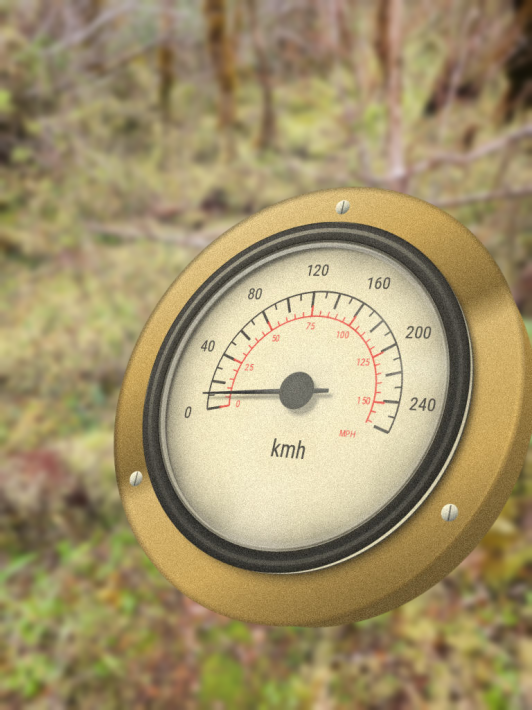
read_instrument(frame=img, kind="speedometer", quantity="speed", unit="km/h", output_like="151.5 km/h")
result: 10 km/h
